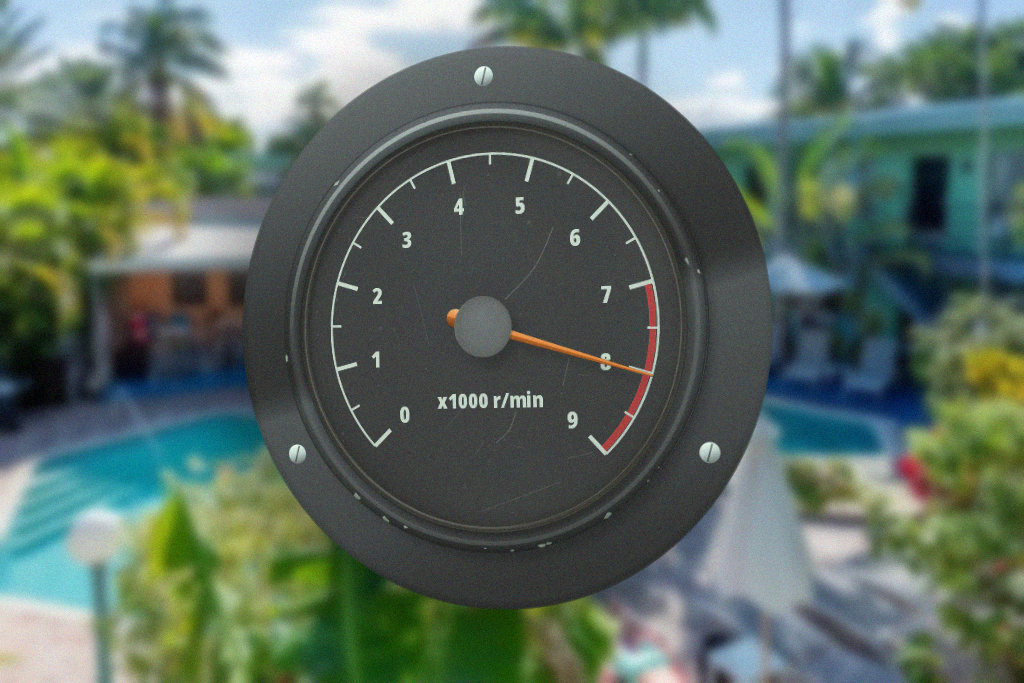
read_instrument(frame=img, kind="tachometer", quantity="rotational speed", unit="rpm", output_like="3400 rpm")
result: 8000 rpm
